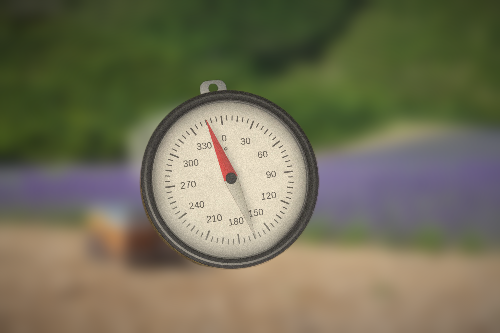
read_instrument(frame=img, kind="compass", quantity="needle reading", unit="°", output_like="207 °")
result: 345 °
